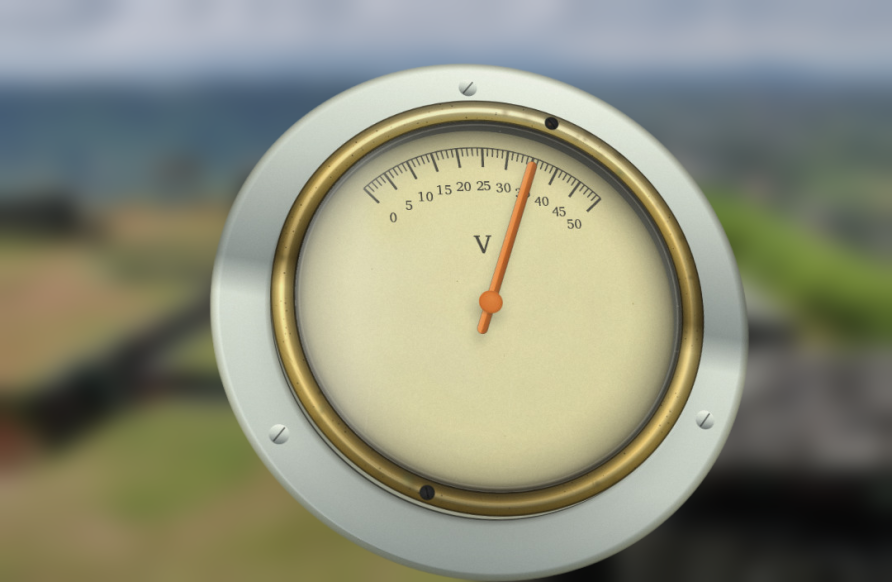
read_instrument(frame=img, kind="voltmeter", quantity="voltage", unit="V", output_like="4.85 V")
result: 35 V
